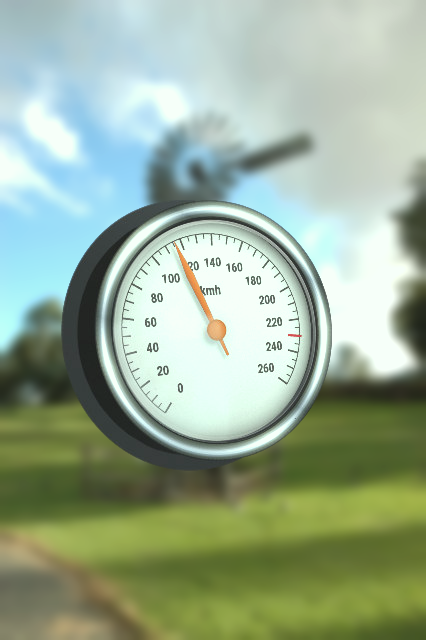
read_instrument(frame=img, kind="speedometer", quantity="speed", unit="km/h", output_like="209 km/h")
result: 115 km/h
